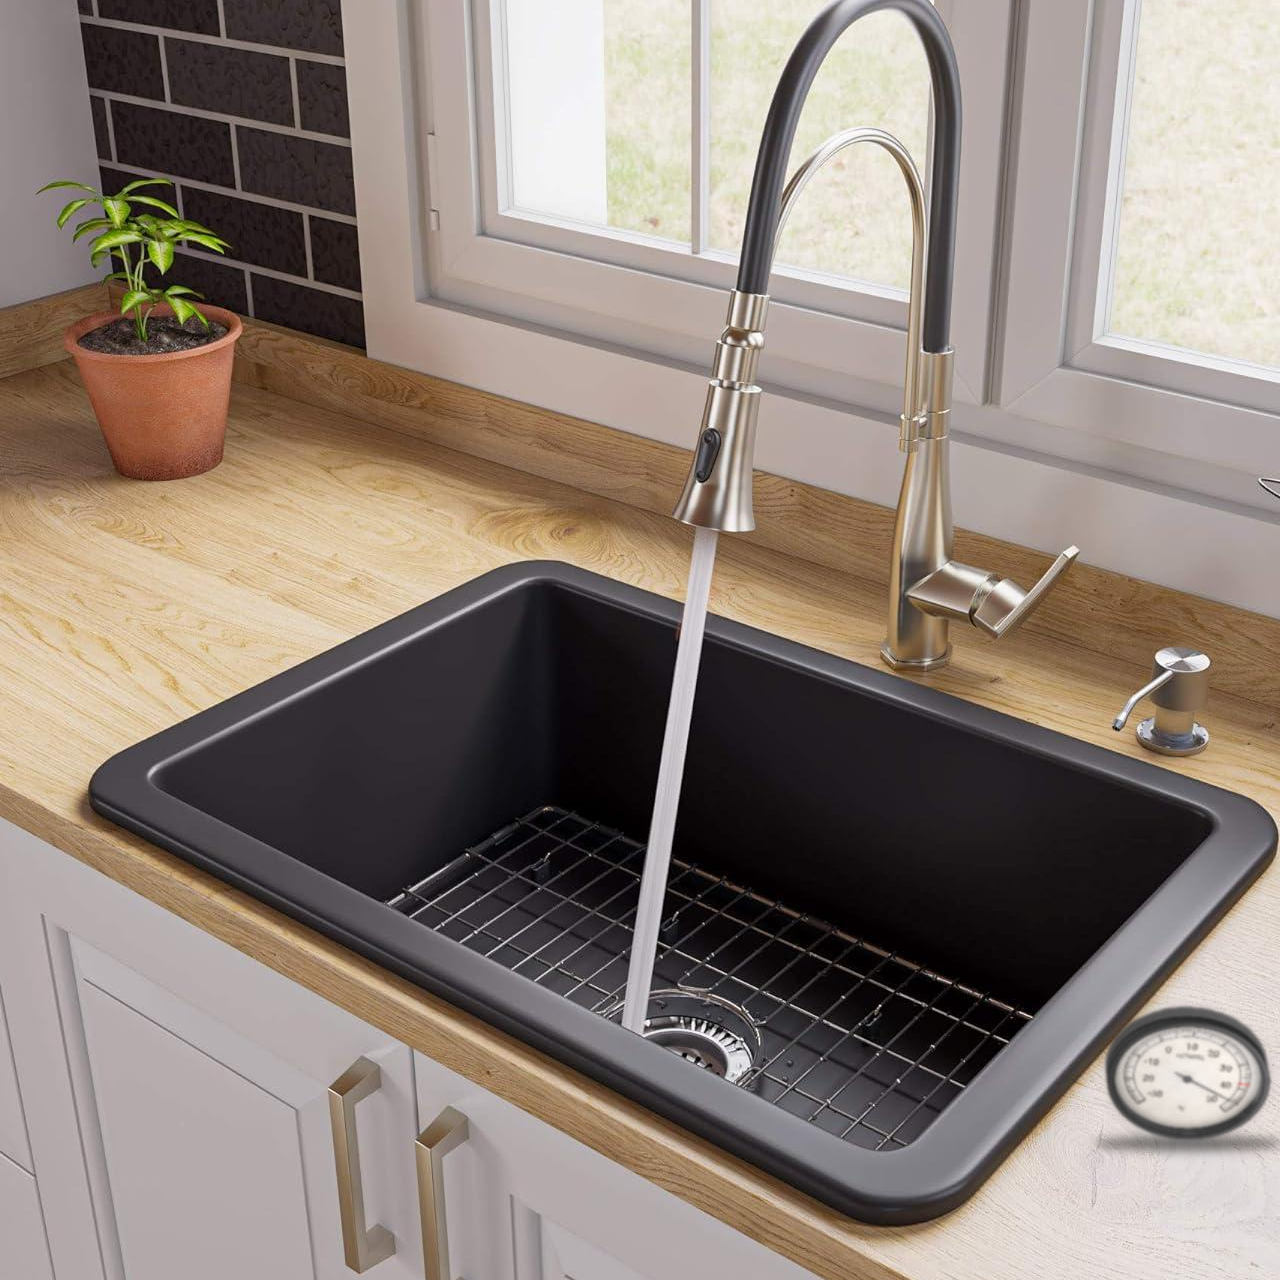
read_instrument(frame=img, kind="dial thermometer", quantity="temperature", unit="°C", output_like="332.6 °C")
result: 45 °C
